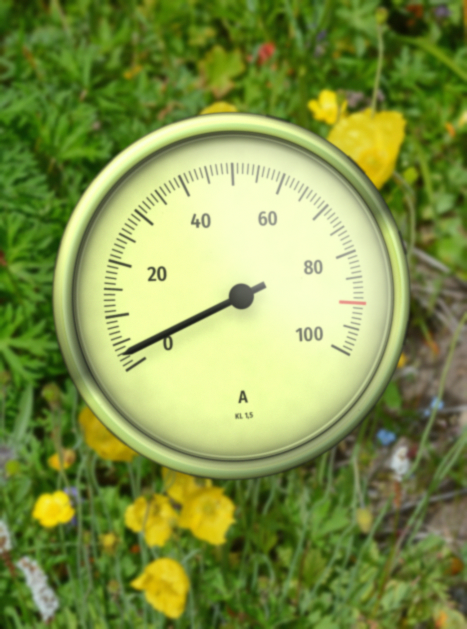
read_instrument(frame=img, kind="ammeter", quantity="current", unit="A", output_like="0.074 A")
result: 3 A
